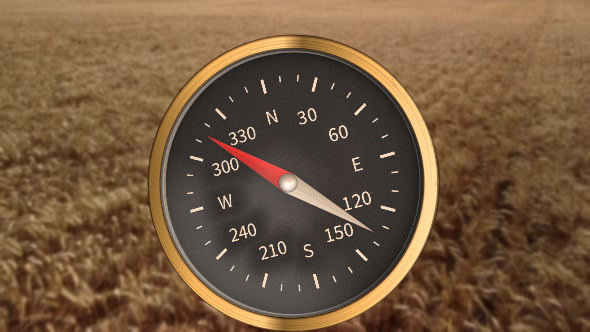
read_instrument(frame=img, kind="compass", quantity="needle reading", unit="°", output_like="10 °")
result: 315 °
